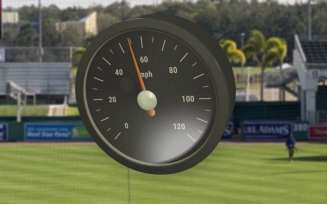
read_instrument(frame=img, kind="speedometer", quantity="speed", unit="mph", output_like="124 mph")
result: 55 mph
